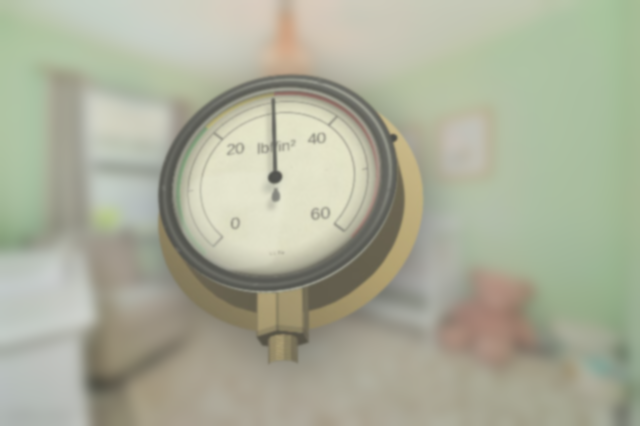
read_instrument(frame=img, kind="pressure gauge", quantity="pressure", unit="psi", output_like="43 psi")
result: 30 psi
